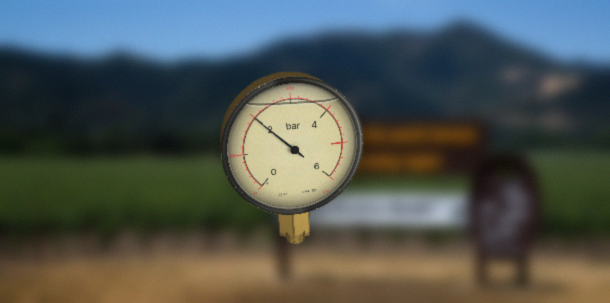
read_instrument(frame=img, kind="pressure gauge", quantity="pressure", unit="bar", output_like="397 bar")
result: 2 bar
